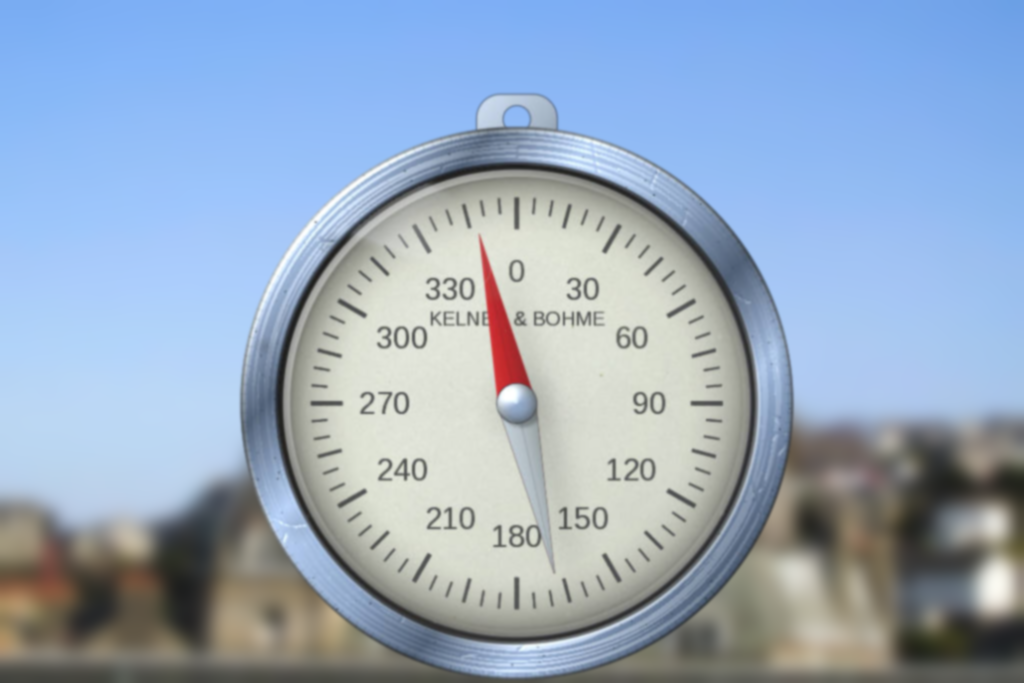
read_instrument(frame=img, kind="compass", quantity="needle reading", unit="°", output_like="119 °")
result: 347.5 °
